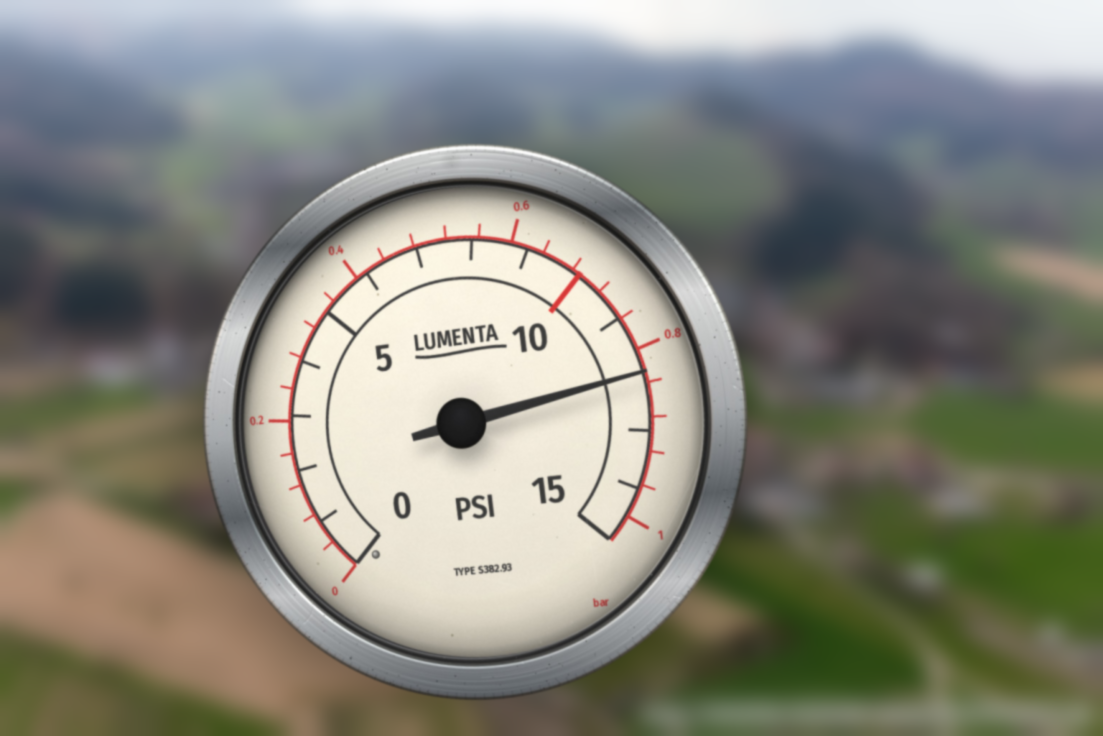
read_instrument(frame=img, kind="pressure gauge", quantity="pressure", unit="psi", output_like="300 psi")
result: 12 psi
